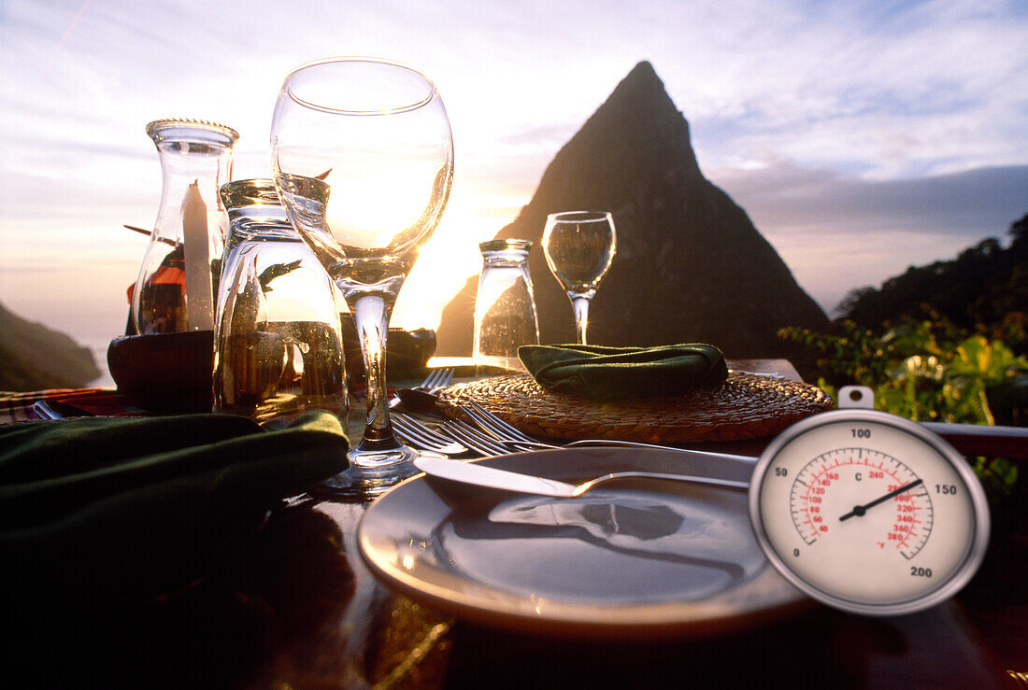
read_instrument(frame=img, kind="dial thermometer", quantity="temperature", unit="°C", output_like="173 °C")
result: 140 °C
